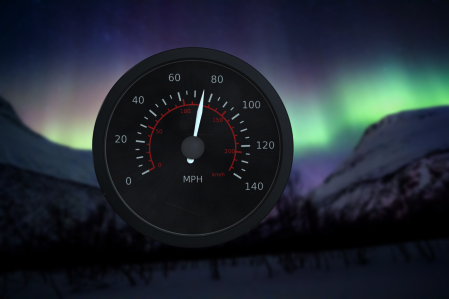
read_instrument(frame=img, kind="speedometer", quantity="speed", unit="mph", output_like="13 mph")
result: 75 mph
